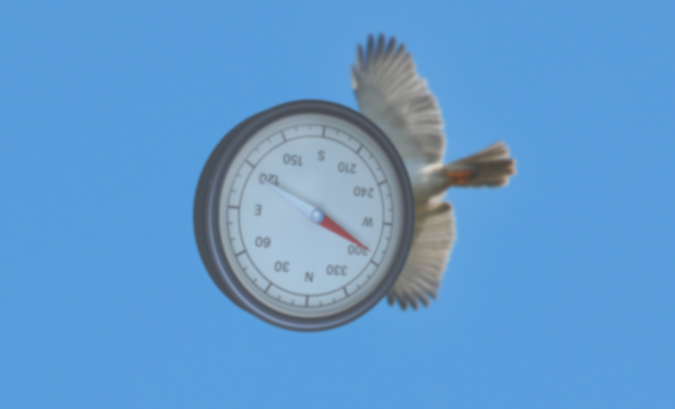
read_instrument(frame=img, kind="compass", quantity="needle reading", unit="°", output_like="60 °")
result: 295 °
